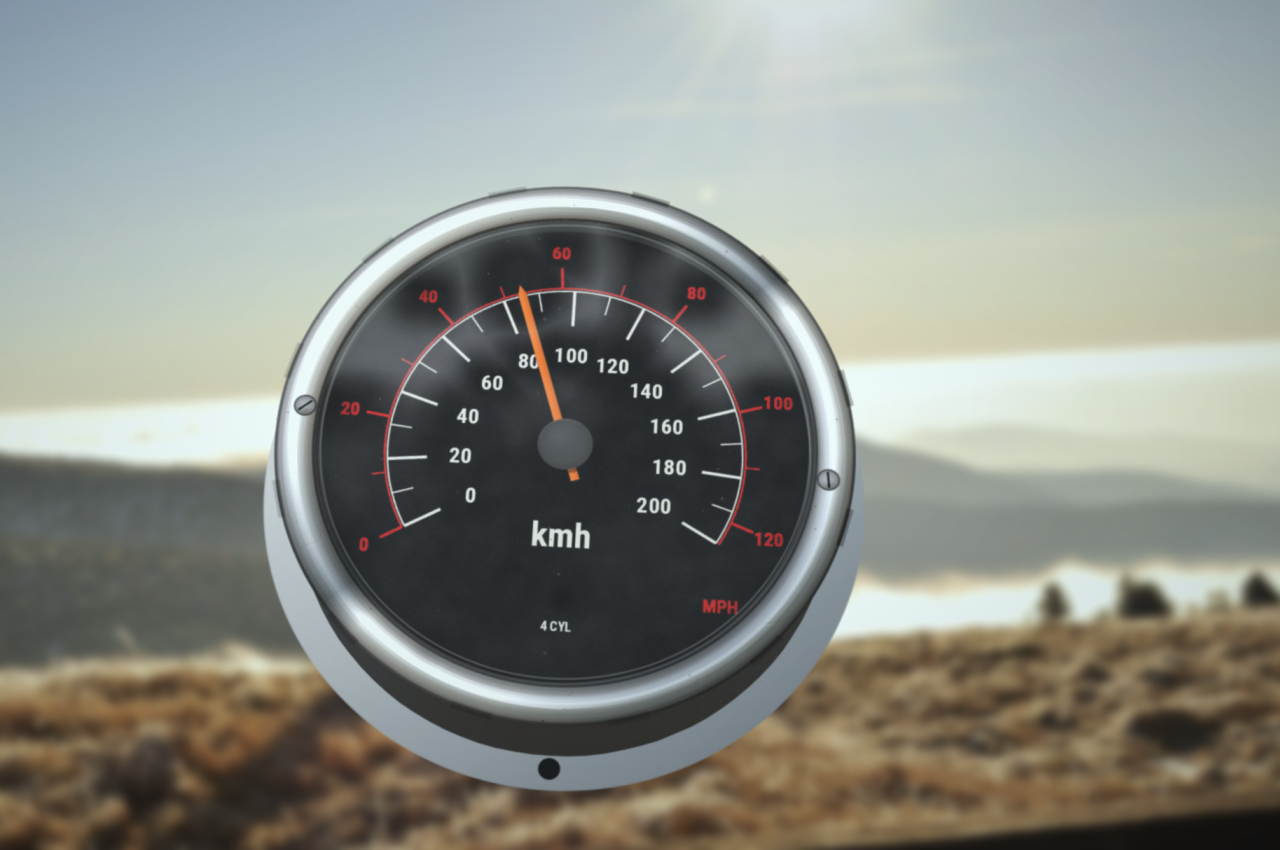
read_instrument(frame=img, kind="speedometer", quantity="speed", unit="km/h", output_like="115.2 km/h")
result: 85 km/h
